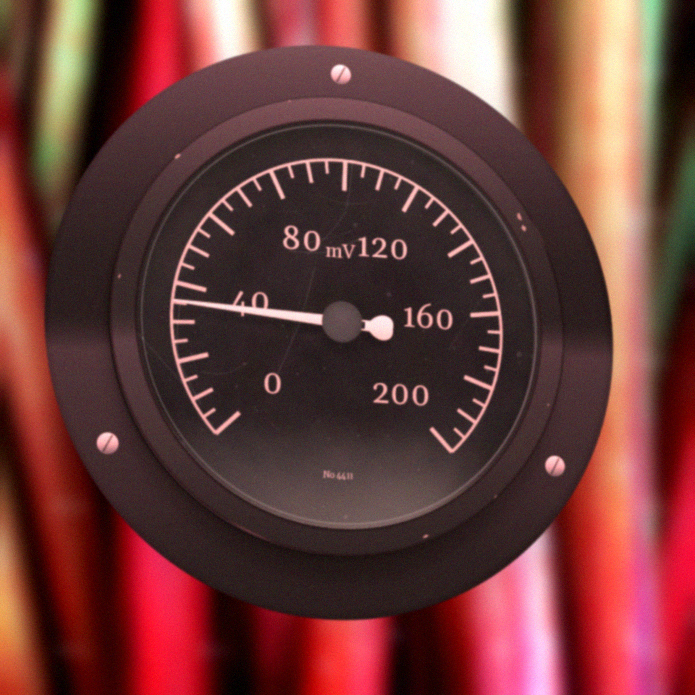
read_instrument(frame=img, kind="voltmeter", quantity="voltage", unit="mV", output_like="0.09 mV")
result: 35 mV
